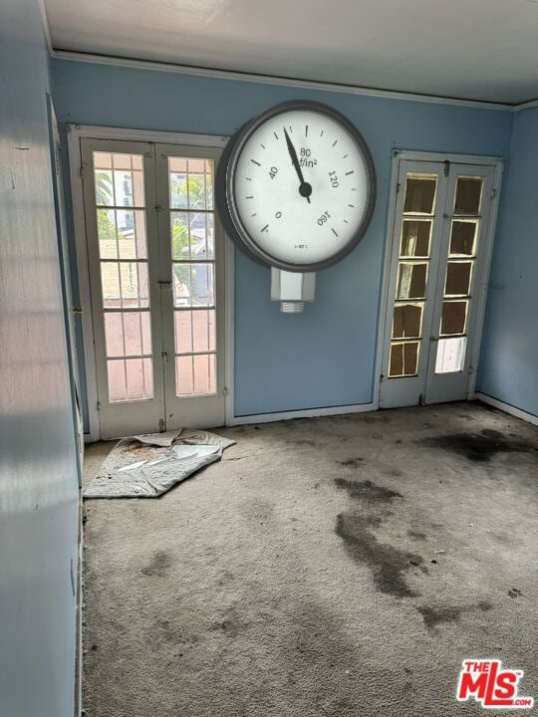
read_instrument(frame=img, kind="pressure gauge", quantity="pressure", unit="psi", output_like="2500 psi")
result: 65 psi
